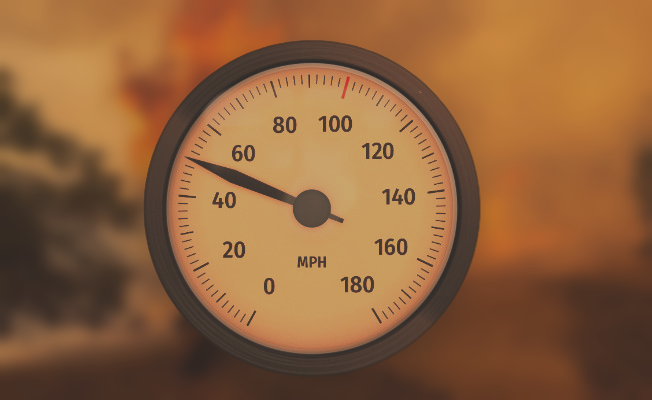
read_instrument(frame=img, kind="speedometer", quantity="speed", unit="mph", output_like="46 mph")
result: 50 mph
